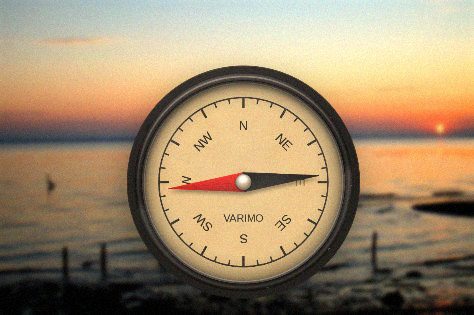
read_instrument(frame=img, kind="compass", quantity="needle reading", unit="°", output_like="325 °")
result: 265 °
